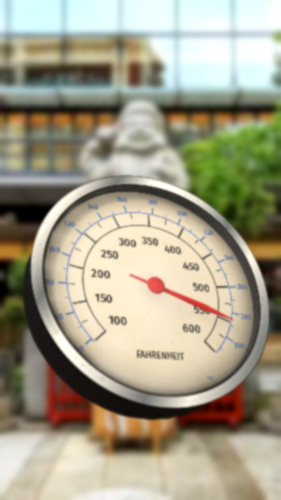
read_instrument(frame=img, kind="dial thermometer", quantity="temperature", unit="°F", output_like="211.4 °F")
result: 550 °F
